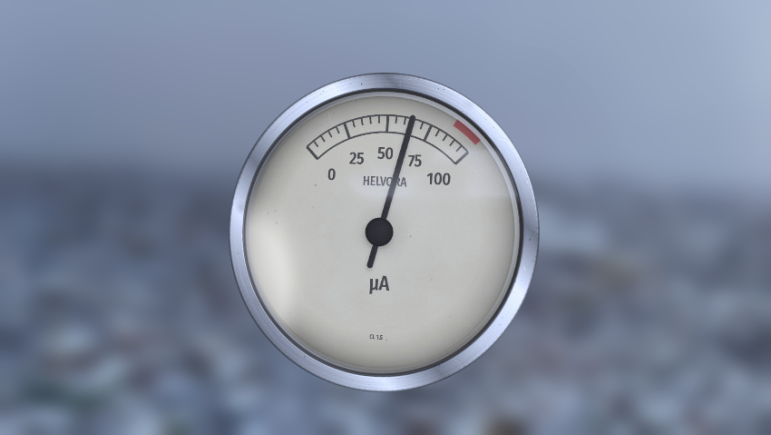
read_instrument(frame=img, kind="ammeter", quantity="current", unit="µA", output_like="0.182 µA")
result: 65 µA
